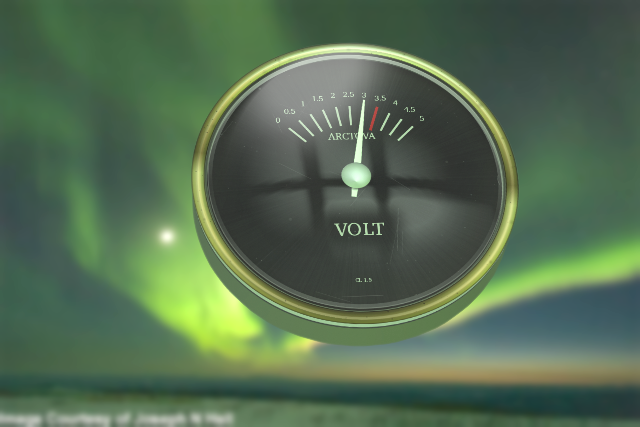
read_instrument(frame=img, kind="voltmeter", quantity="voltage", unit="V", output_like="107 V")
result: 3 V
